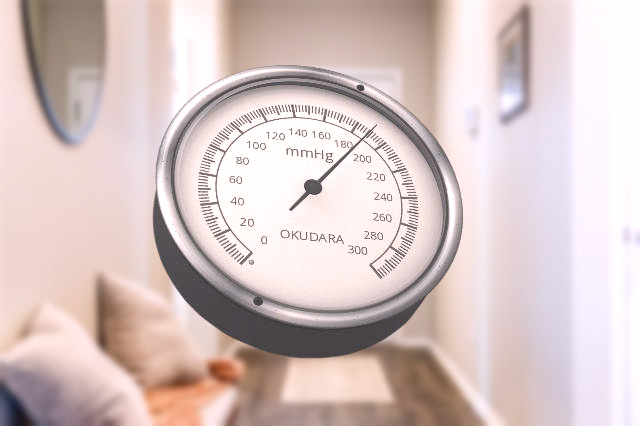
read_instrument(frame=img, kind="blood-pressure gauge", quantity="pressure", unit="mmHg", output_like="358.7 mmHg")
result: 190 mmHg
